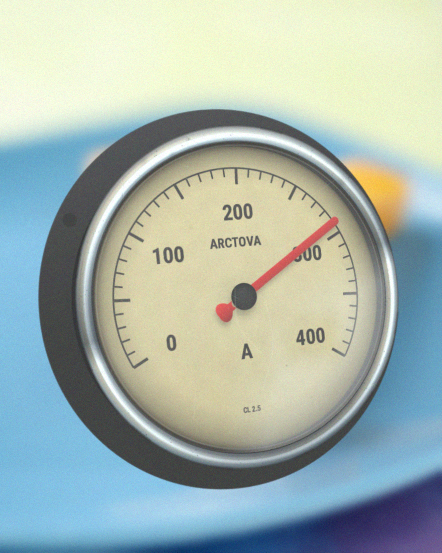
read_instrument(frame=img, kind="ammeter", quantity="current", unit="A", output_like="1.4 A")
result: 290 A
